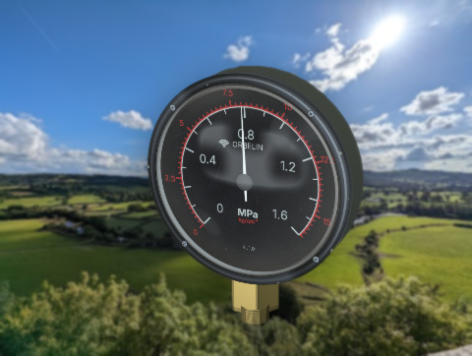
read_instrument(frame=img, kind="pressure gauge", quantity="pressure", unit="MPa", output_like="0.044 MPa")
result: 0.8 MPa
